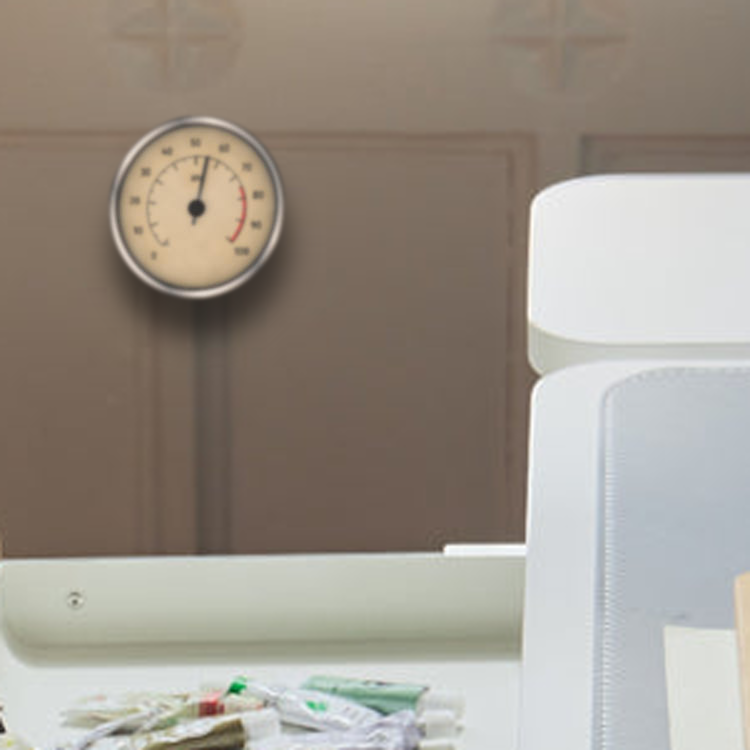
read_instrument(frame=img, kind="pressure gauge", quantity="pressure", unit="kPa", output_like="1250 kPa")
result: 55 kPa
